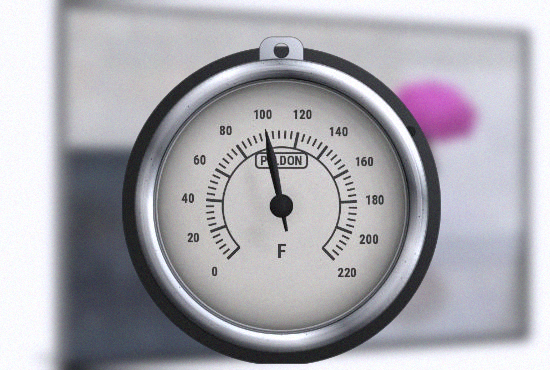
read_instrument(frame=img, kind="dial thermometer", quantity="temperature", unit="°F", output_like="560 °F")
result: 100 °F
